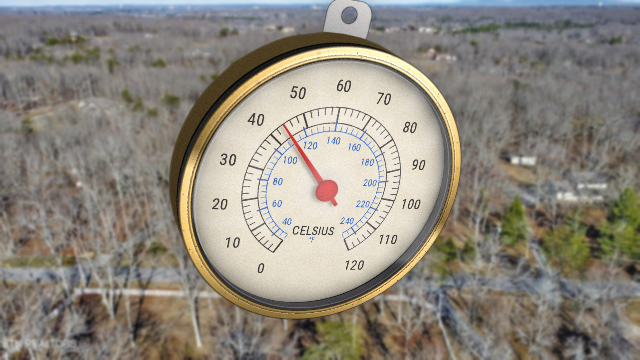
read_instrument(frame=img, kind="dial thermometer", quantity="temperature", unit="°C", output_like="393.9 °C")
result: 44 °C
